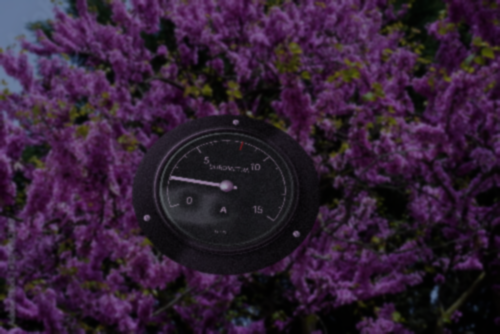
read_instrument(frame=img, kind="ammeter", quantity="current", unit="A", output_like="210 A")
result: 2 A
